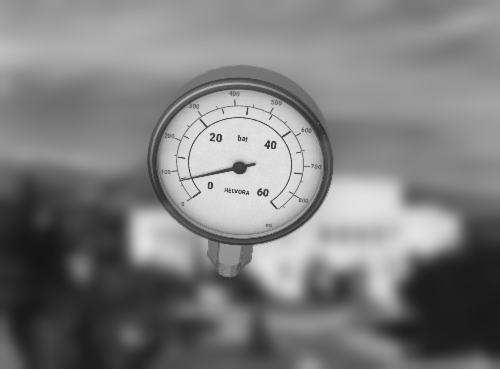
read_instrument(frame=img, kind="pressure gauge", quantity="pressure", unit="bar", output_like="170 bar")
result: 5 bar
